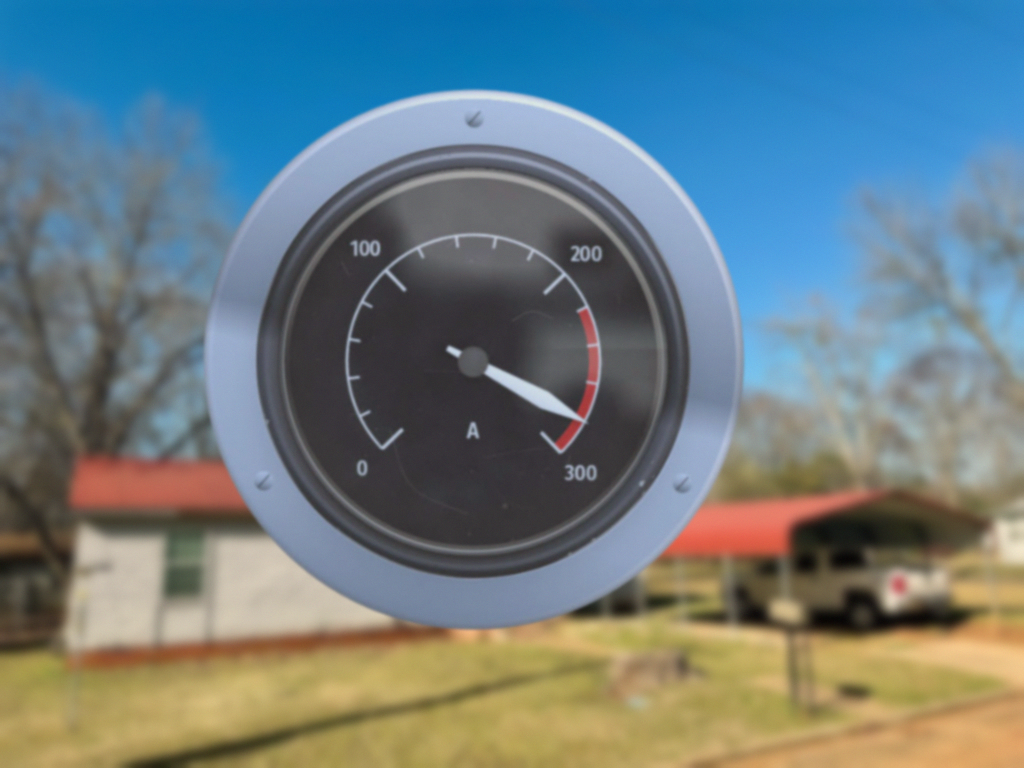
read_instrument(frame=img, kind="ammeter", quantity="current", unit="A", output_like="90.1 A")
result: 280 A
